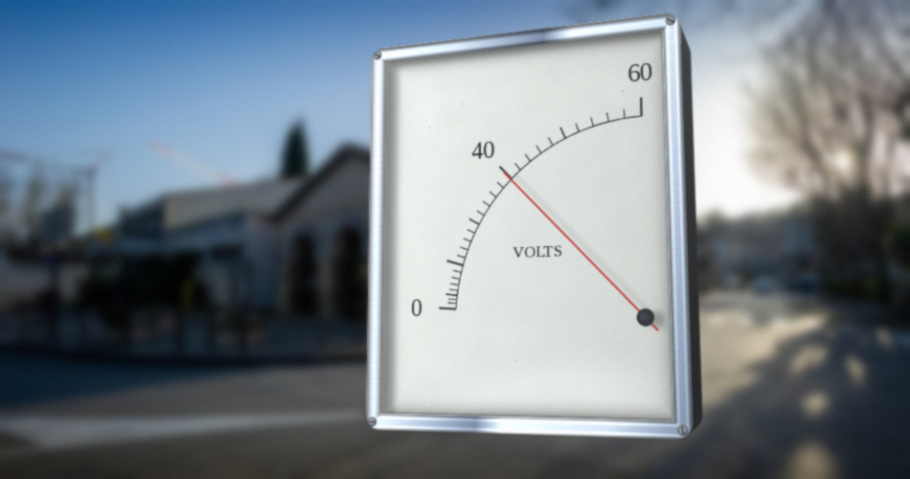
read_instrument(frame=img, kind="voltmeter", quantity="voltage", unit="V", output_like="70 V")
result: 40 V
